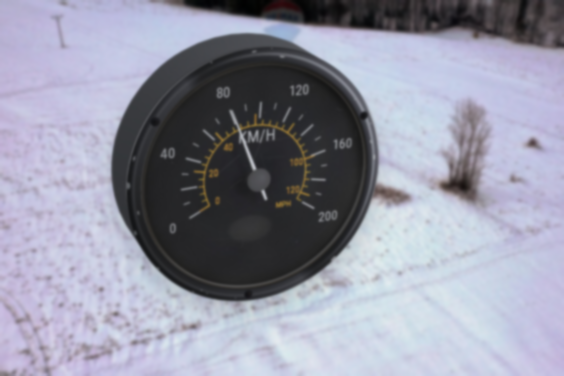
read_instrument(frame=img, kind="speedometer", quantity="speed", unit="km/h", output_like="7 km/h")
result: 80 km/h
